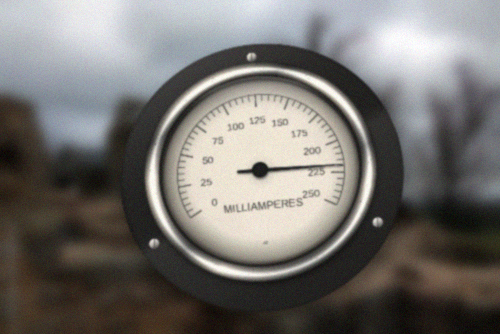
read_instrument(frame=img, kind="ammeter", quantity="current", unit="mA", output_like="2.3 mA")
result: 220 mA
